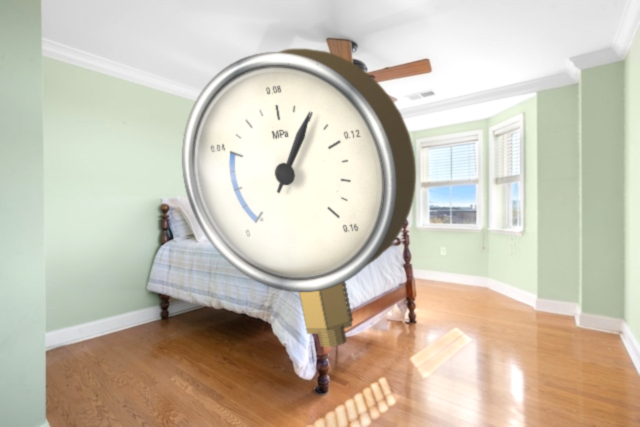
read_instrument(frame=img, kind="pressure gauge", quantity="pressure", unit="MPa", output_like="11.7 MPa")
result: 0.1 MPa
